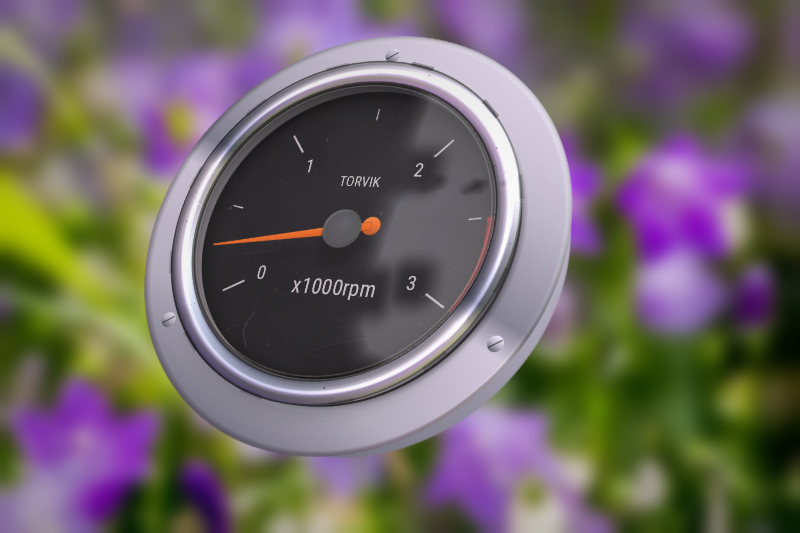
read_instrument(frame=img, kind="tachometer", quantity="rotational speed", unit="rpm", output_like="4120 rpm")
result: 250 rpm
